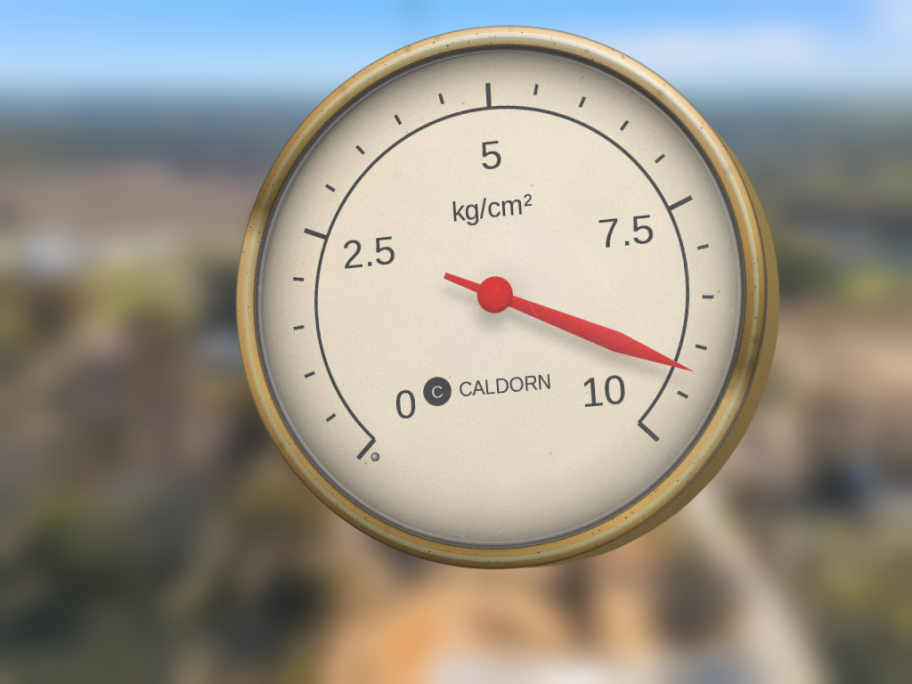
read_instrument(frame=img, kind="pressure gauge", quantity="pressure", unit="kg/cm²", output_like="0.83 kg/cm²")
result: 9.25 kg/cm²
